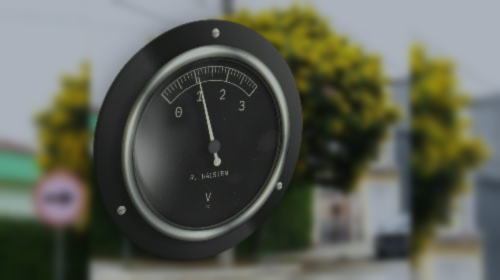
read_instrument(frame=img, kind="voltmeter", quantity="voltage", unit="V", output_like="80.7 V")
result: 1 V
